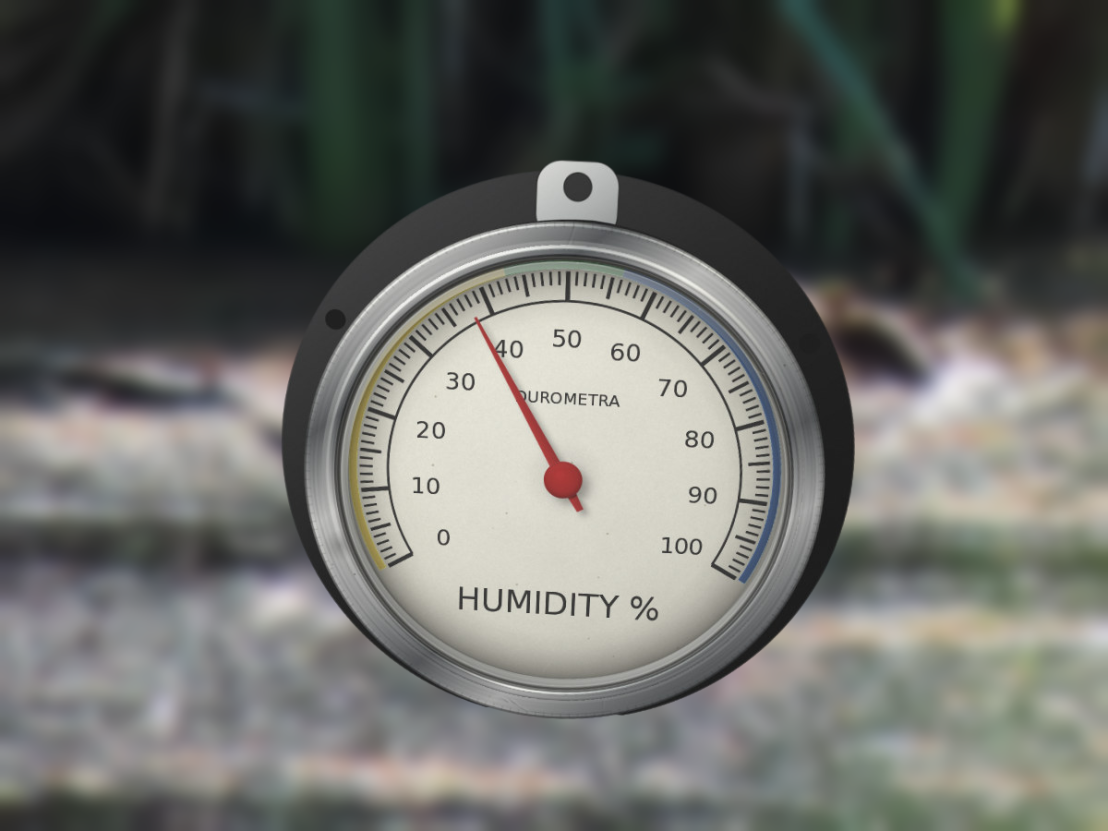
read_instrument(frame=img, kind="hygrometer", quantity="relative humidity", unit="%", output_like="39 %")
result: 38 %
